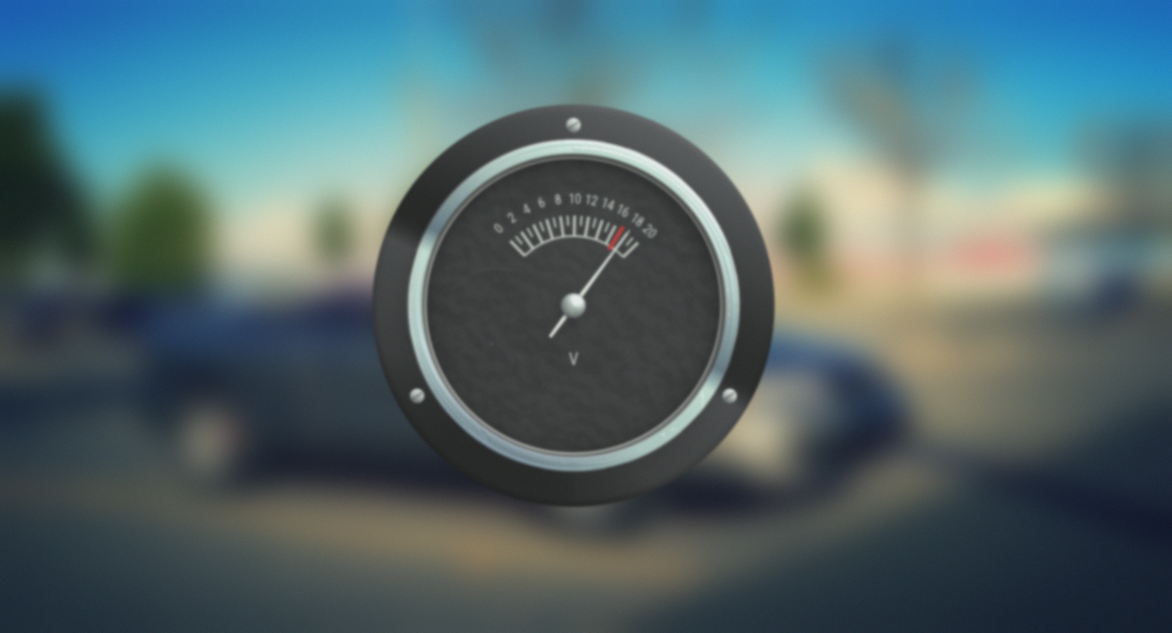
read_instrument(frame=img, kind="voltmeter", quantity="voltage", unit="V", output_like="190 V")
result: 18 V
